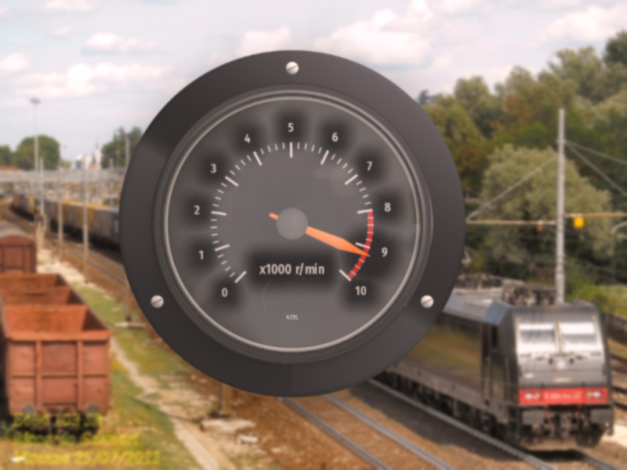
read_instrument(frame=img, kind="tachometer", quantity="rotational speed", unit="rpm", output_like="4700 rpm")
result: 9200 rpm
